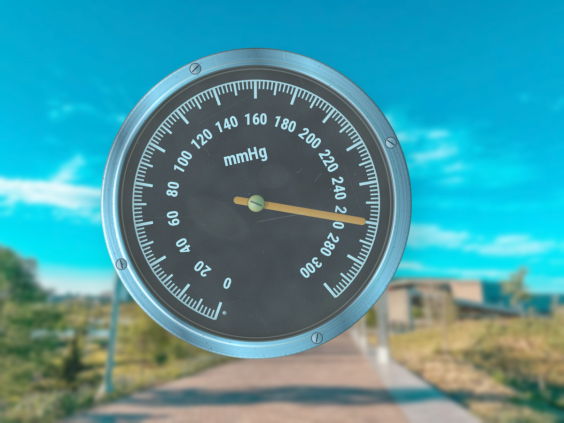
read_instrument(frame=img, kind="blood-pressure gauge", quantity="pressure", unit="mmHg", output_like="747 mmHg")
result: 260 mmHg
